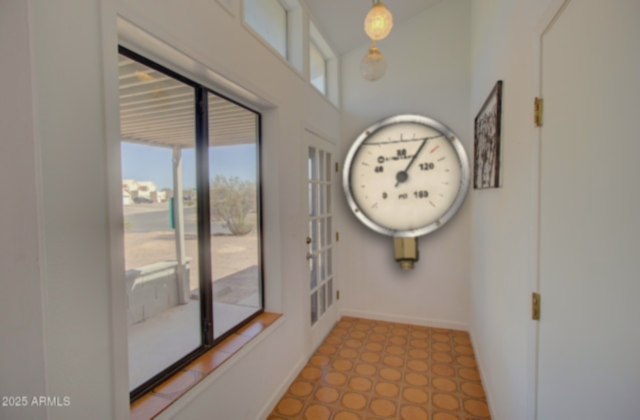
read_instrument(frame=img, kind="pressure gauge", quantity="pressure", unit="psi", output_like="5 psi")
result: 100 psi
